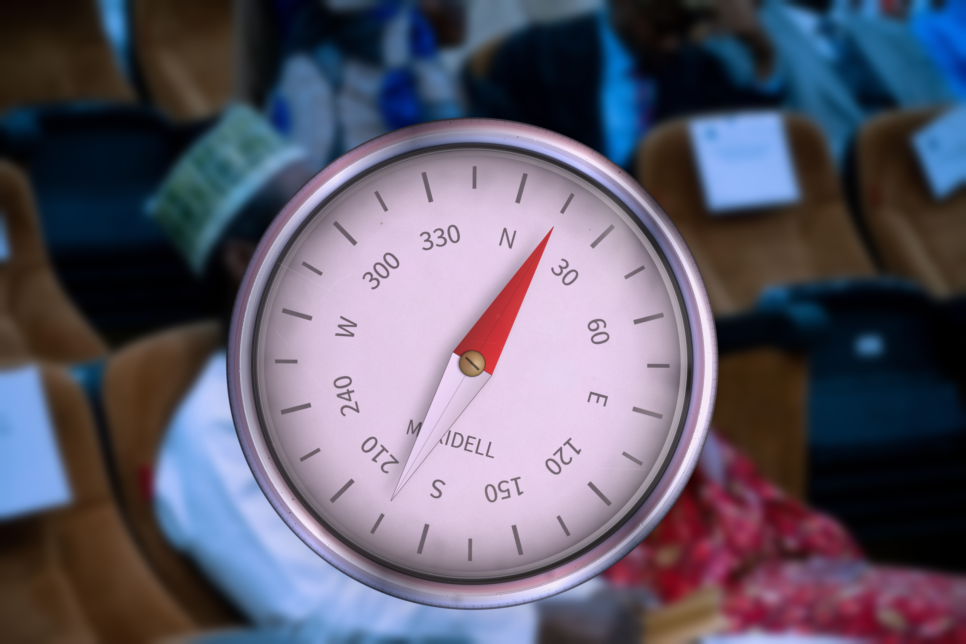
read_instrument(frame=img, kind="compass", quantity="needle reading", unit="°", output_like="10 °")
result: 15 °
